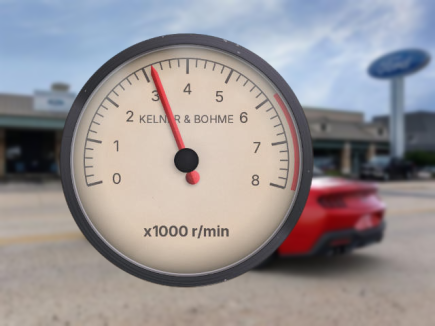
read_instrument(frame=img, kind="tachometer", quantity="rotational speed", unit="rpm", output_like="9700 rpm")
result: 3200 rpm
